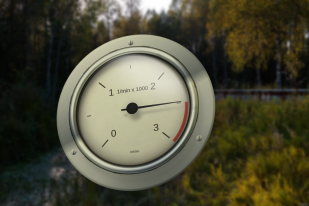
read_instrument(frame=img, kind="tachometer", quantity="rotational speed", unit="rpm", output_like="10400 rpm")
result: 2500 rpm
